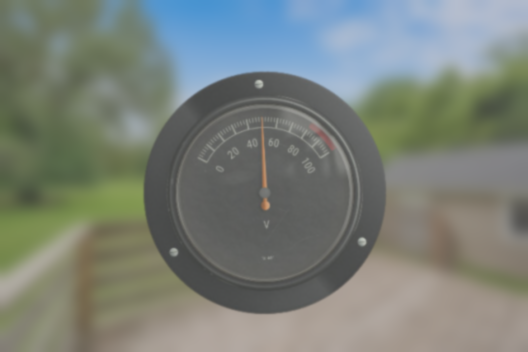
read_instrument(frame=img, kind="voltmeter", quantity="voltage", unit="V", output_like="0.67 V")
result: 50 V
